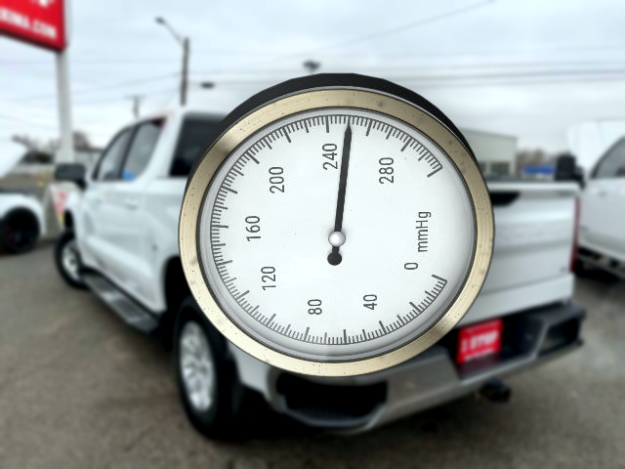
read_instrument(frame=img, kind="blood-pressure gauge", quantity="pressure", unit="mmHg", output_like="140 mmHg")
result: 250 mmHg
